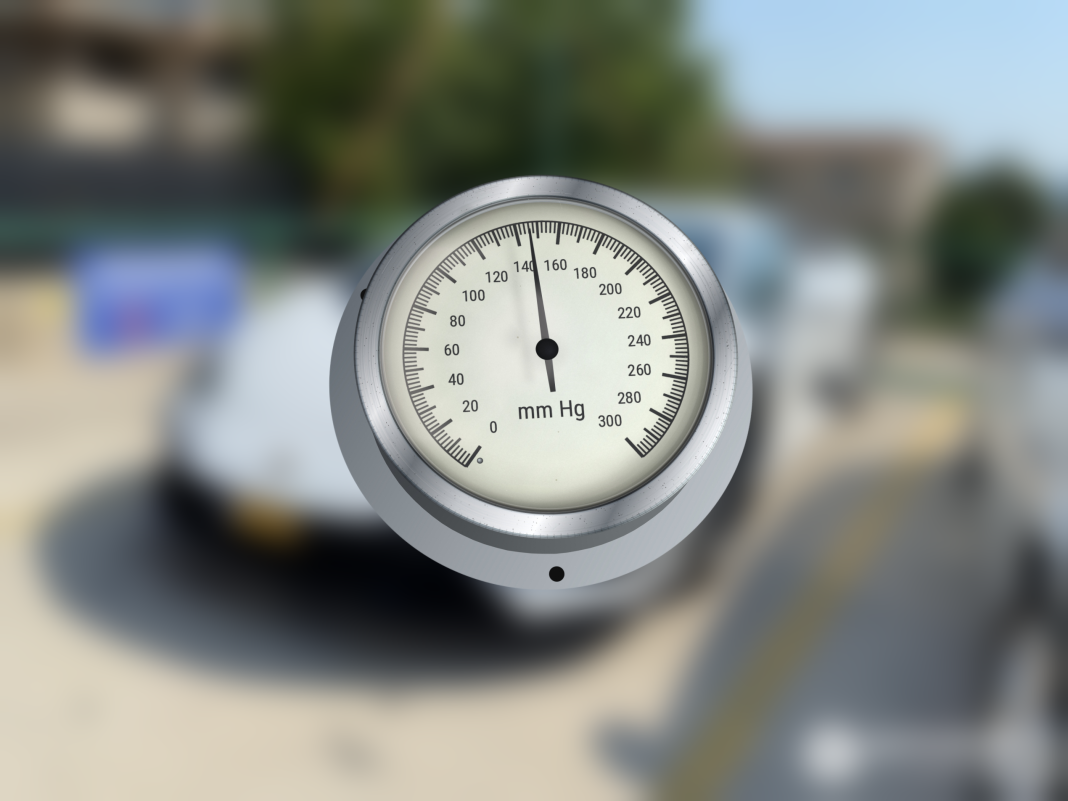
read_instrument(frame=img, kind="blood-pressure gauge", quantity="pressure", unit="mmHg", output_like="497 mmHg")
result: 146 mmHg
